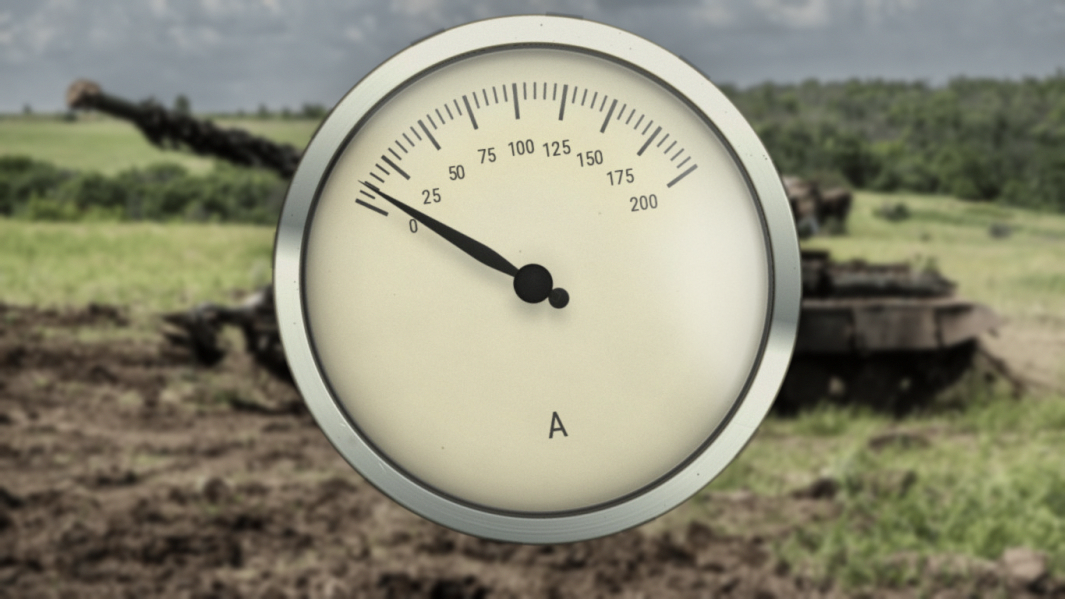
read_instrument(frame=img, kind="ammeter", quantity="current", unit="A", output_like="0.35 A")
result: 10 A
